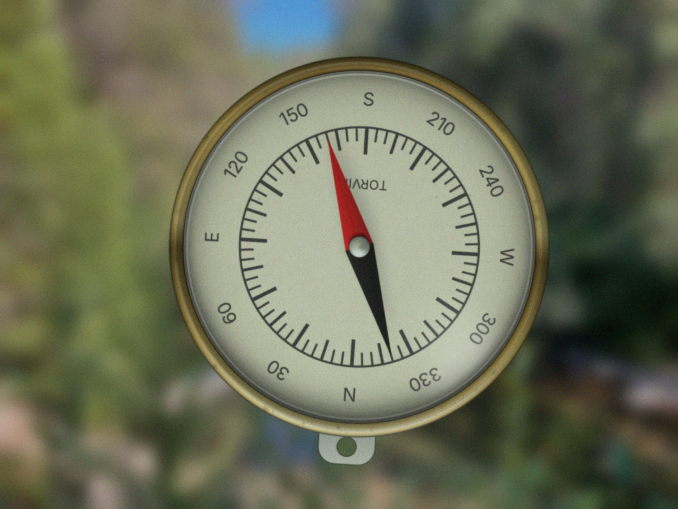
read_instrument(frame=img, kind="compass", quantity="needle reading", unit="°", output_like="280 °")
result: 160 °
